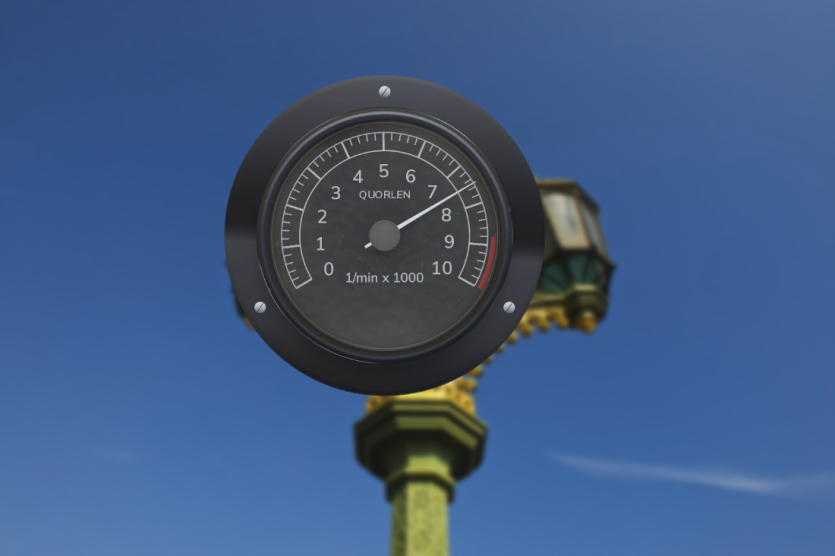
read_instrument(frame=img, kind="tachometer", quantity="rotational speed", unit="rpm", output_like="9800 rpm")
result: 7500 rpm
